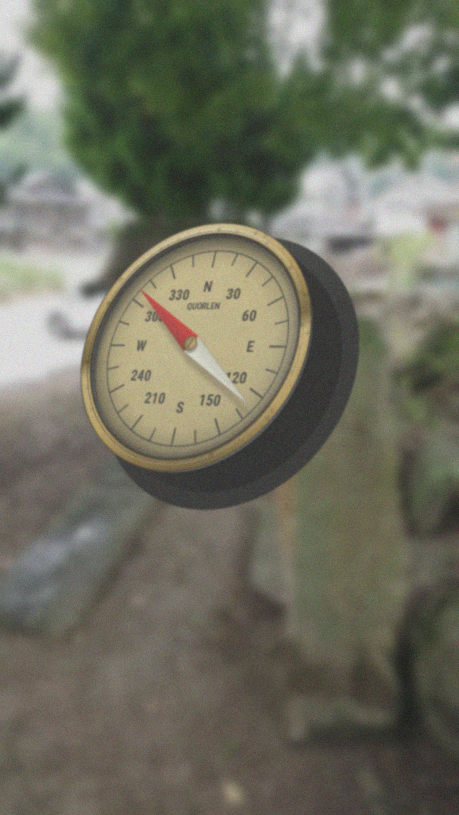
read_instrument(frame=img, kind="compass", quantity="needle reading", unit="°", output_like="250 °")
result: 307.5 °
